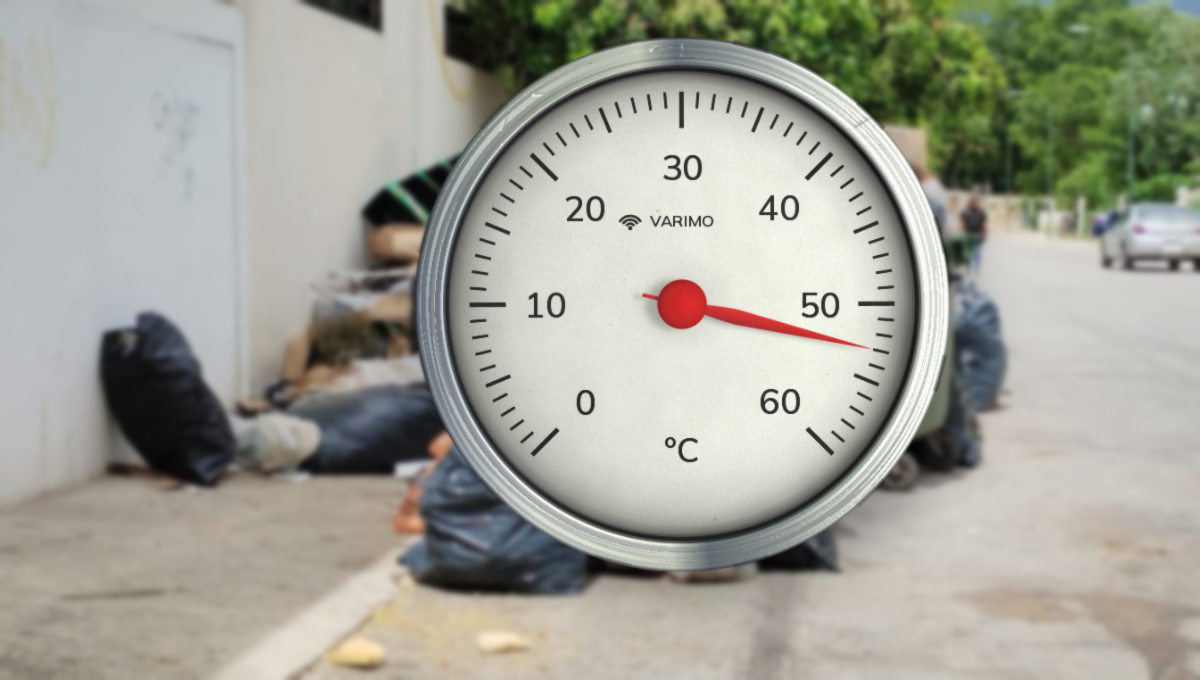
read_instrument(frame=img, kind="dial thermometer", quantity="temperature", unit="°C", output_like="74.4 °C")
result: 53 °C
